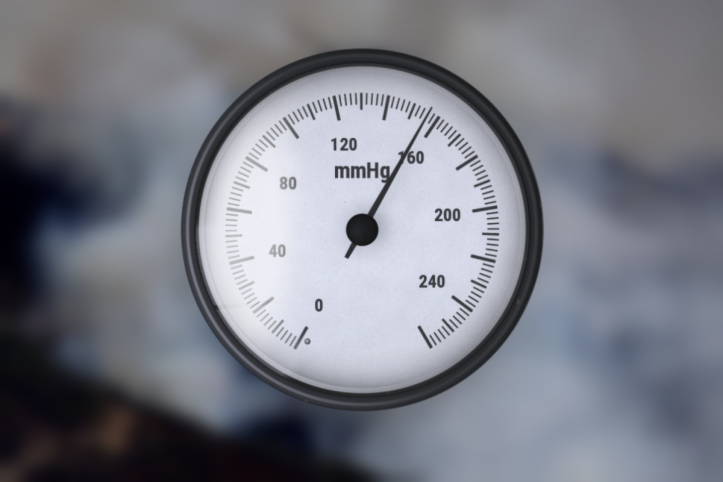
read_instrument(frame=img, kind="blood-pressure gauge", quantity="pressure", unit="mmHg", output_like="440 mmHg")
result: 156 mmHg
